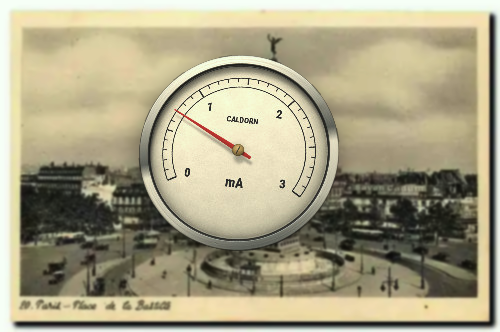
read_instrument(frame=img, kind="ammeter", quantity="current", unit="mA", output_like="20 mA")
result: 0.7 mA
